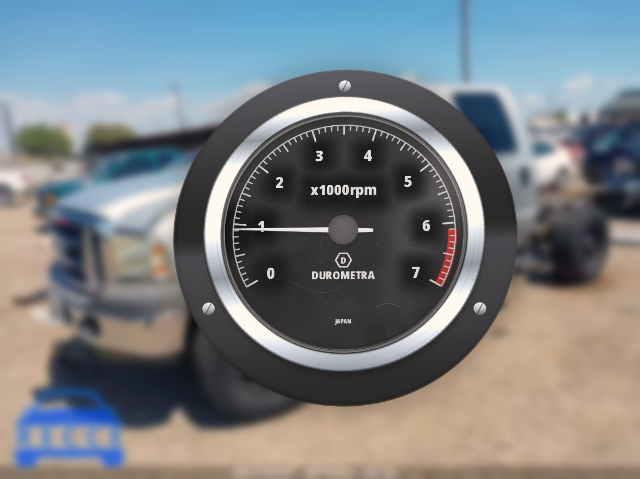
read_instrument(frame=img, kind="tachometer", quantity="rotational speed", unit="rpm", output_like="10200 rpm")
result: 900 rpm
